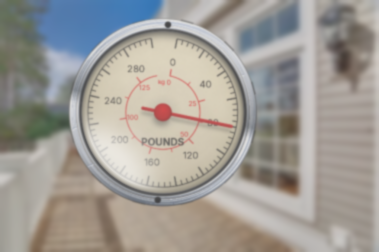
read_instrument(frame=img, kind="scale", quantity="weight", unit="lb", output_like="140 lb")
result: 80 lb
